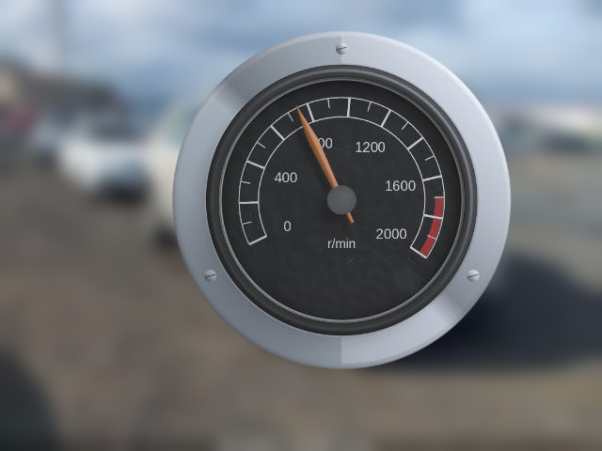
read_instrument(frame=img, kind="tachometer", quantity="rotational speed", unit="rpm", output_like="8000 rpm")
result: 750 rpm
